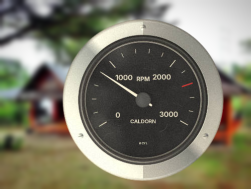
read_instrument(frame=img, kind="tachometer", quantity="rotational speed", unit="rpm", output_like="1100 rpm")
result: 800 rpm
